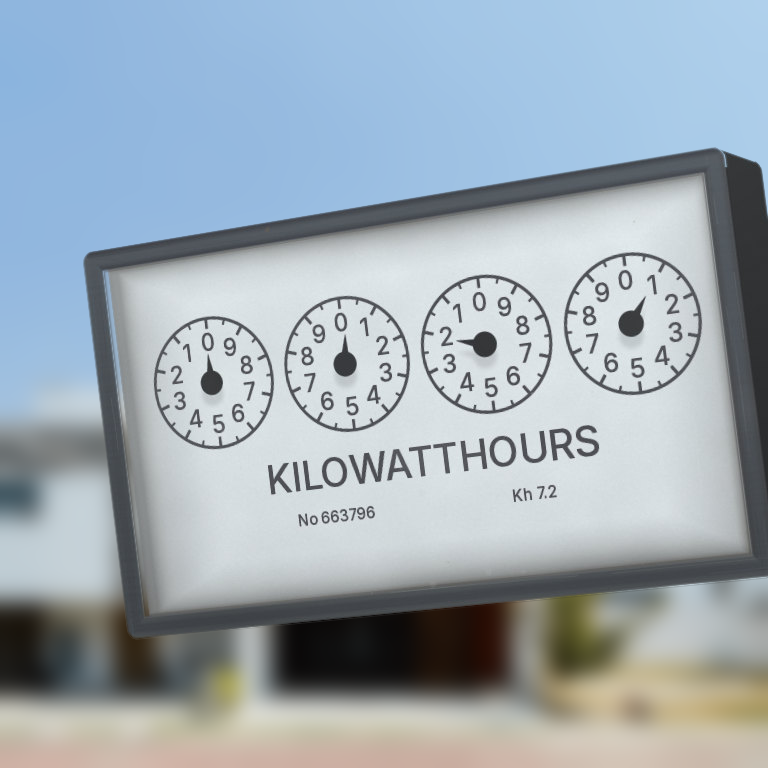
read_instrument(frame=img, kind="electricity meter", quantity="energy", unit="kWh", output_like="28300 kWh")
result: 21 kWh
